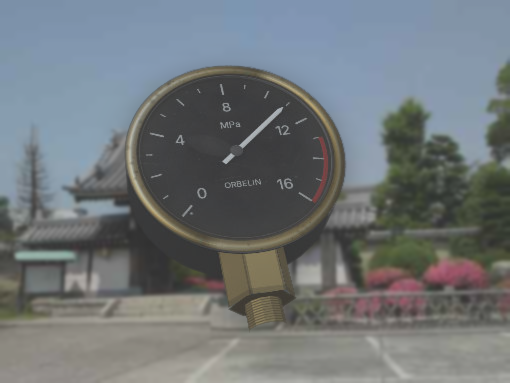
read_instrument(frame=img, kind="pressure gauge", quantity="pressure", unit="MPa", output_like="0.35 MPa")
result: 11 MPa
